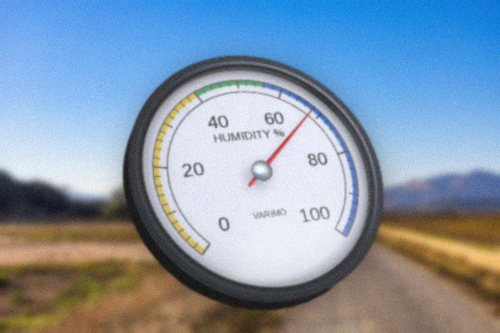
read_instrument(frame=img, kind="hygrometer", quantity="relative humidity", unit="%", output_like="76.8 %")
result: 68 %
